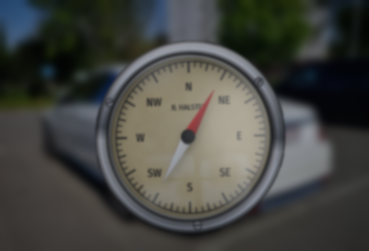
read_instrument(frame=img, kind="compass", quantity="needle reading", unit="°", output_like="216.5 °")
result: 30 °
